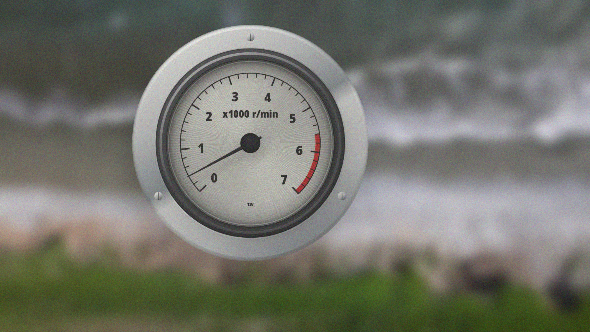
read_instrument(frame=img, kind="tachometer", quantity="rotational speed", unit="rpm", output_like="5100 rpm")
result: 400 rpm
